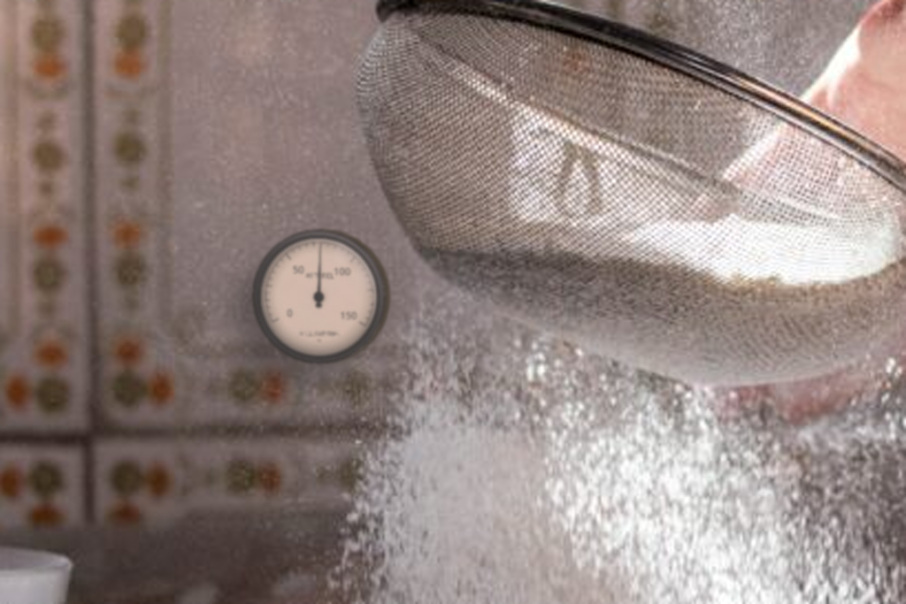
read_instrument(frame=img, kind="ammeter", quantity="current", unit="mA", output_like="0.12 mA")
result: 75 mA
